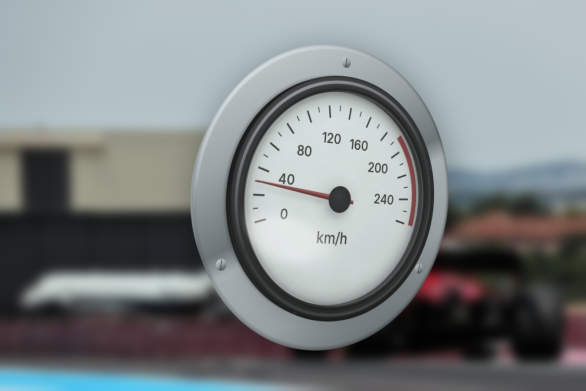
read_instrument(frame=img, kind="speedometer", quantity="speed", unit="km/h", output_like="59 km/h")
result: 30 km/h
